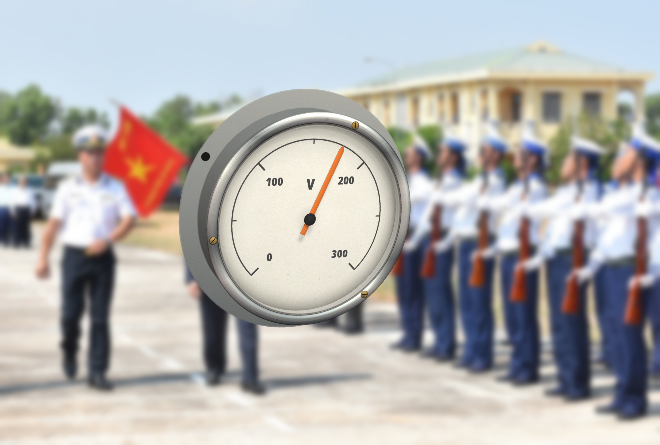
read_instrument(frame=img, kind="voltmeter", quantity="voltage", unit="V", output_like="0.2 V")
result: 175 V
